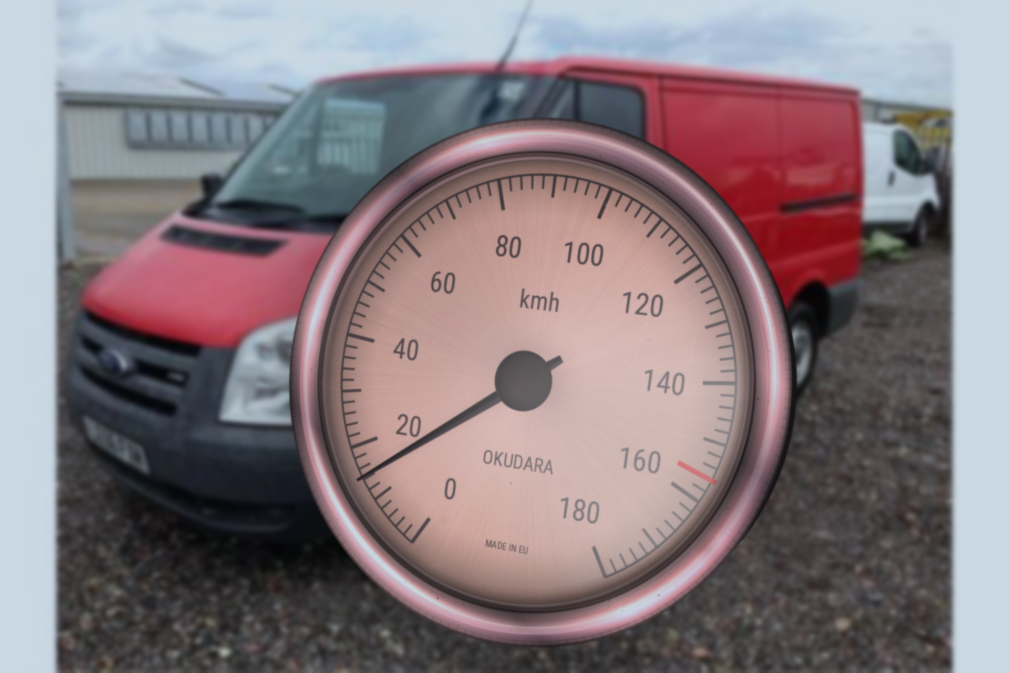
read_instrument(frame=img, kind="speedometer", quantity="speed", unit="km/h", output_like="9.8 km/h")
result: 14 km/h
